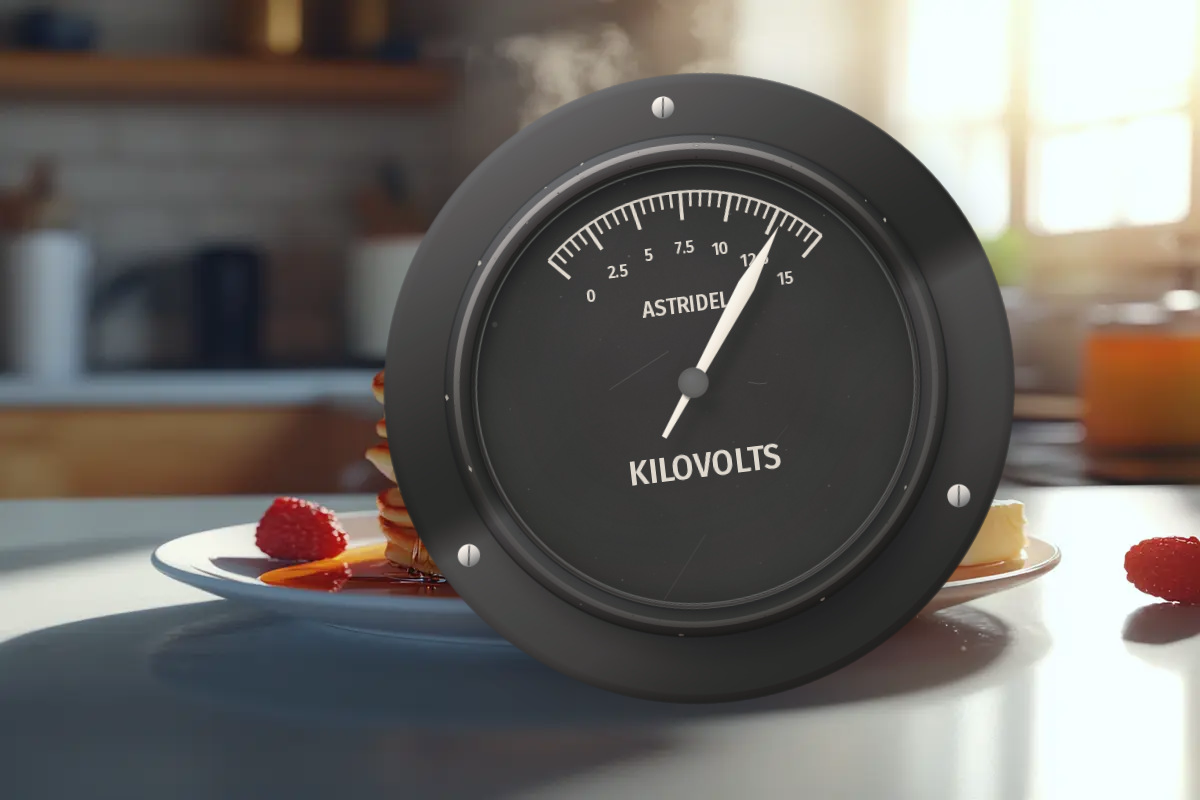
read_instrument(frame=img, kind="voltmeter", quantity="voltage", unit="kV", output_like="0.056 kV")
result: 13 kV
